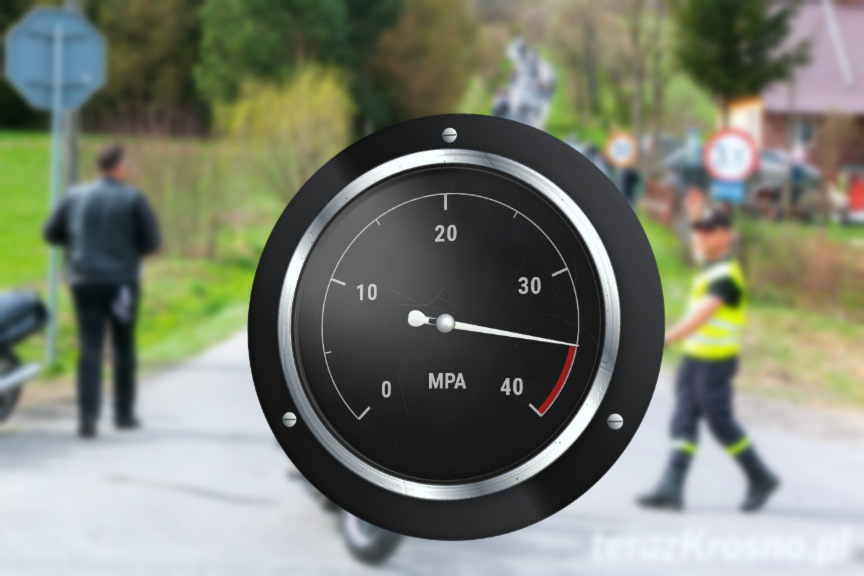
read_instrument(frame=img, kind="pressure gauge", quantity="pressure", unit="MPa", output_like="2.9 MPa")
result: 35 MPa
